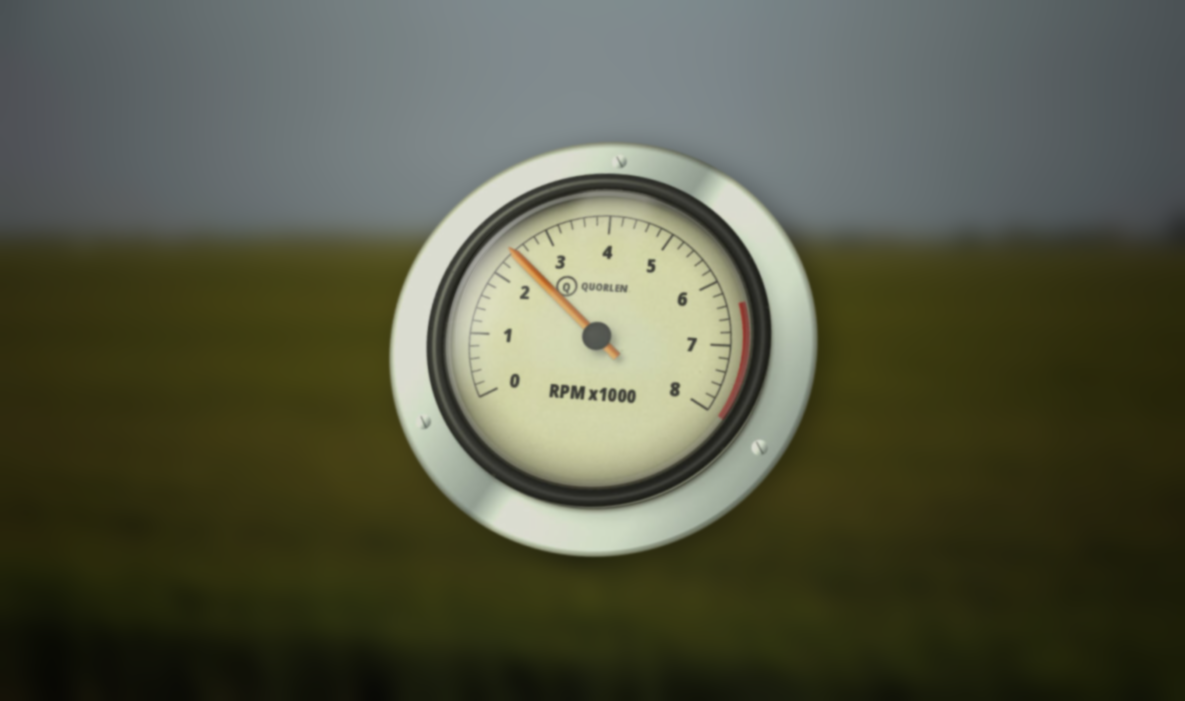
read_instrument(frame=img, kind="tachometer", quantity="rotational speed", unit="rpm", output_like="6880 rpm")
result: 2400 rpm
